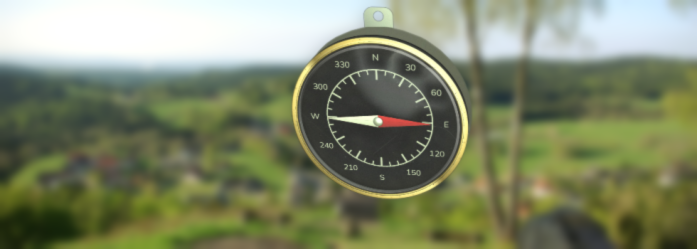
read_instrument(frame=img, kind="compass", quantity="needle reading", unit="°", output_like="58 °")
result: 90 °
